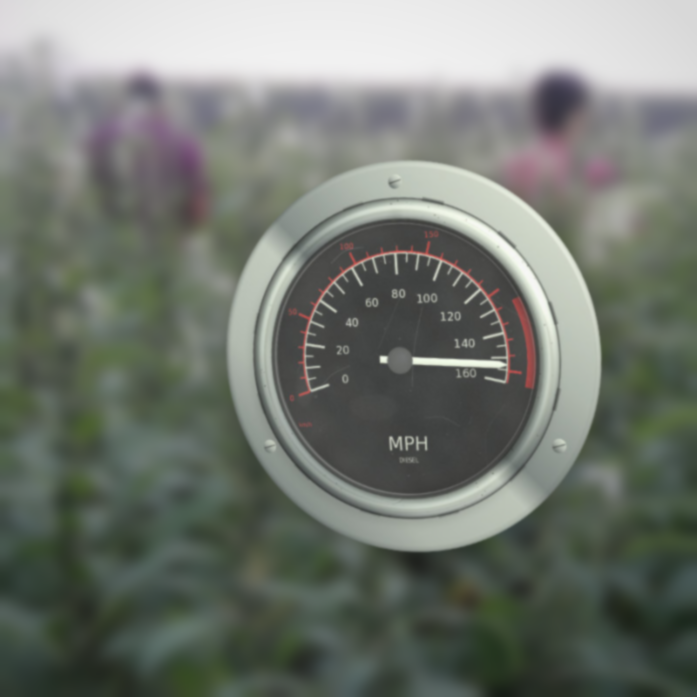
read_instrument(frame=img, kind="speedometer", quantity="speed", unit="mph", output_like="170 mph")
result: 152.5 mph
